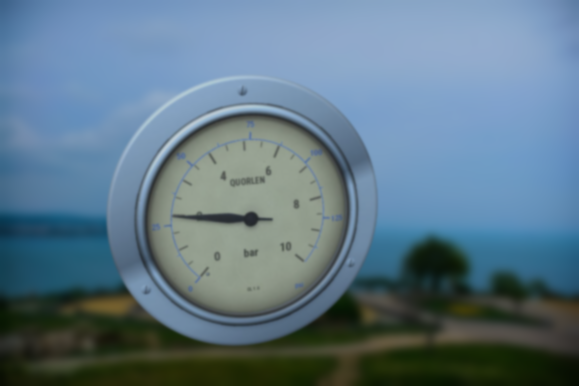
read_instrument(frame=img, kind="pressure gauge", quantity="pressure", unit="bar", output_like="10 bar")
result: 2 bar
